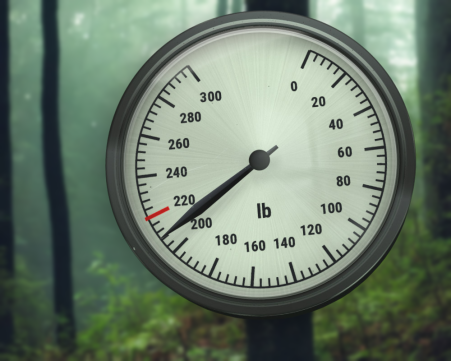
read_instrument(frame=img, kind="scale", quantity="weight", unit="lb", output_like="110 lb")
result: 208 lb
